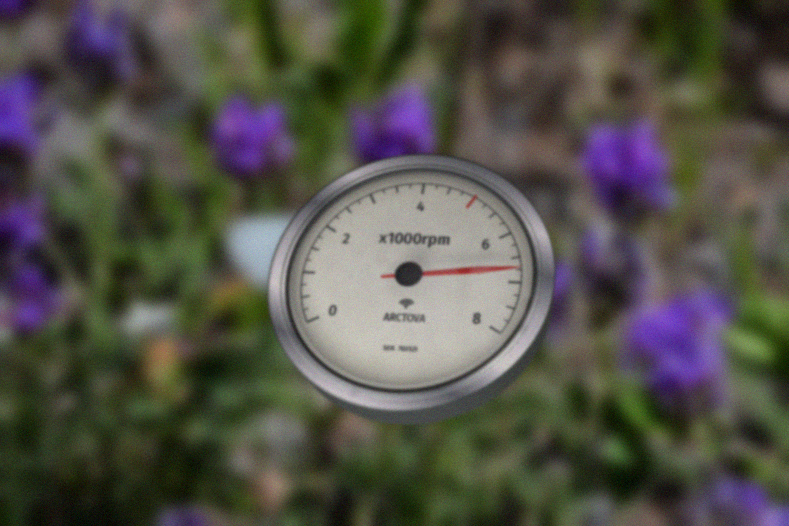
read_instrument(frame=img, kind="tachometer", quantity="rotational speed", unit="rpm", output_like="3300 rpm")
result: 6750 rpm
